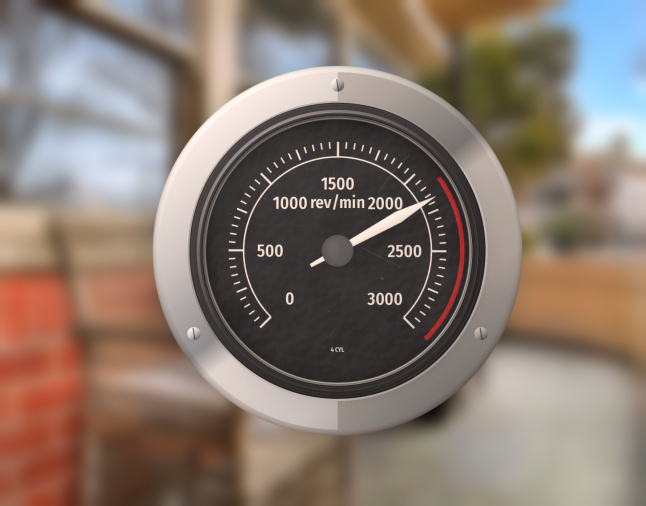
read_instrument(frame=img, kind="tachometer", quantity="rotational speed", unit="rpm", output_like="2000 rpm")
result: 2175 rpm
